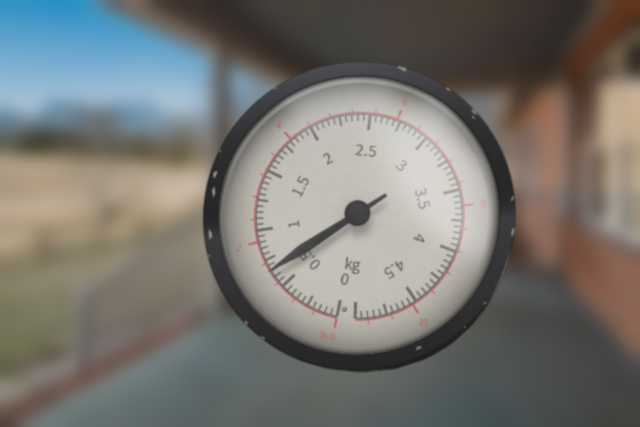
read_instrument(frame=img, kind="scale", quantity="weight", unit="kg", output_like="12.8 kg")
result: 0.65 kg
